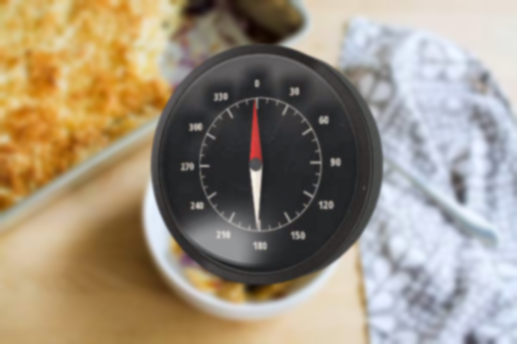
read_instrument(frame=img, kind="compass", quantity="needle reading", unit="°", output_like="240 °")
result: 0 °
